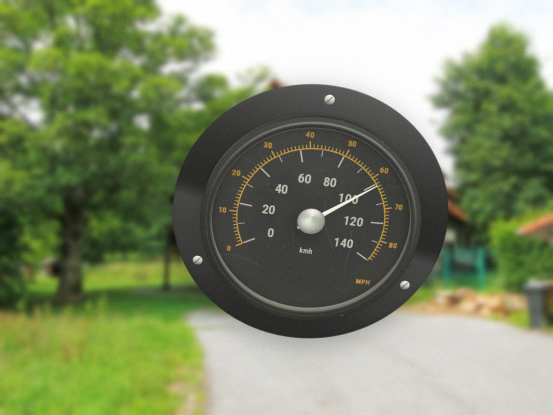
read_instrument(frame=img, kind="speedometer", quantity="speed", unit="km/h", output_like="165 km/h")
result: 100 km/h
